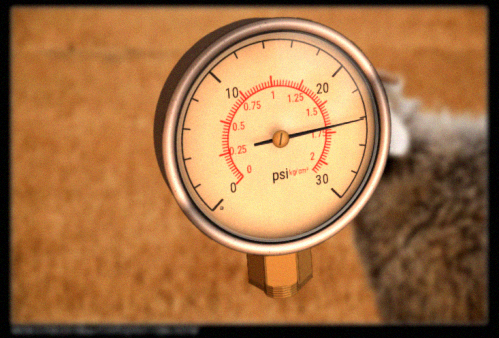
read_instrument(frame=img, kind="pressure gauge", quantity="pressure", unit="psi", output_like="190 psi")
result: 24 psi
